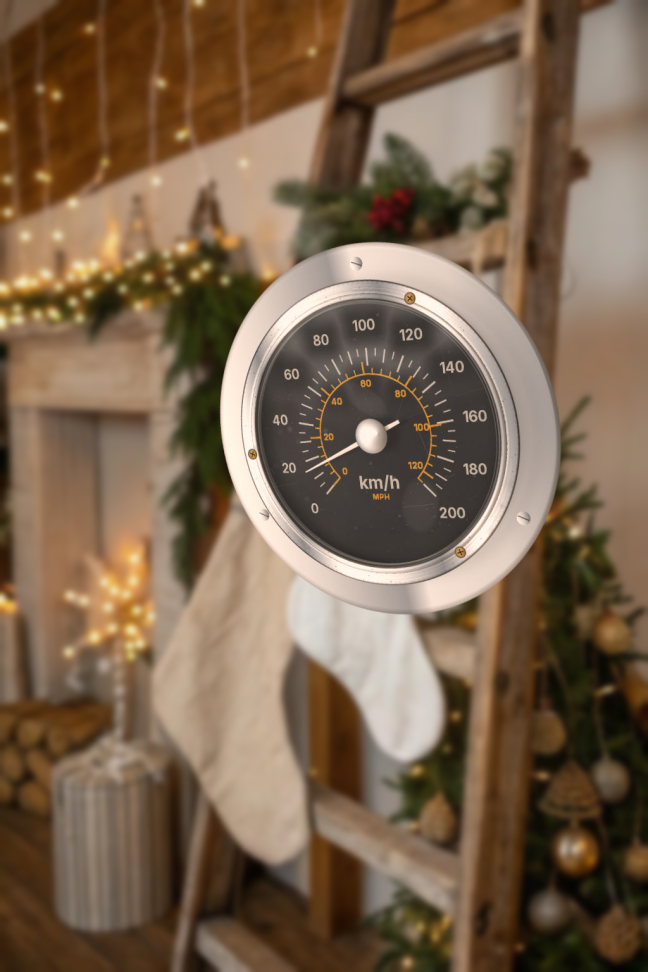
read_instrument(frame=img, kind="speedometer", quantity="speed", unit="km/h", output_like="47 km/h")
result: 15 km/h
